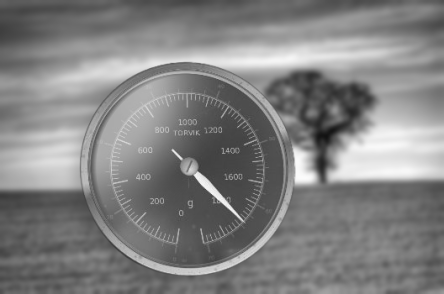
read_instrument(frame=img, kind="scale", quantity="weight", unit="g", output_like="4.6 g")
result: 1800 g
